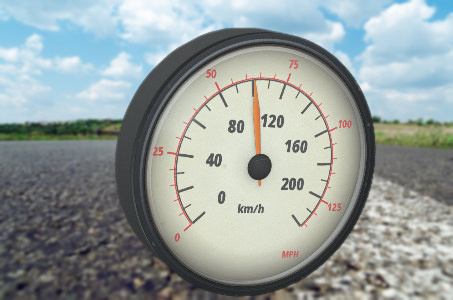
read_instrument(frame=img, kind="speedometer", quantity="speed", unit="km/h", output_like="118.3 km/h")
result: 100 km/h
